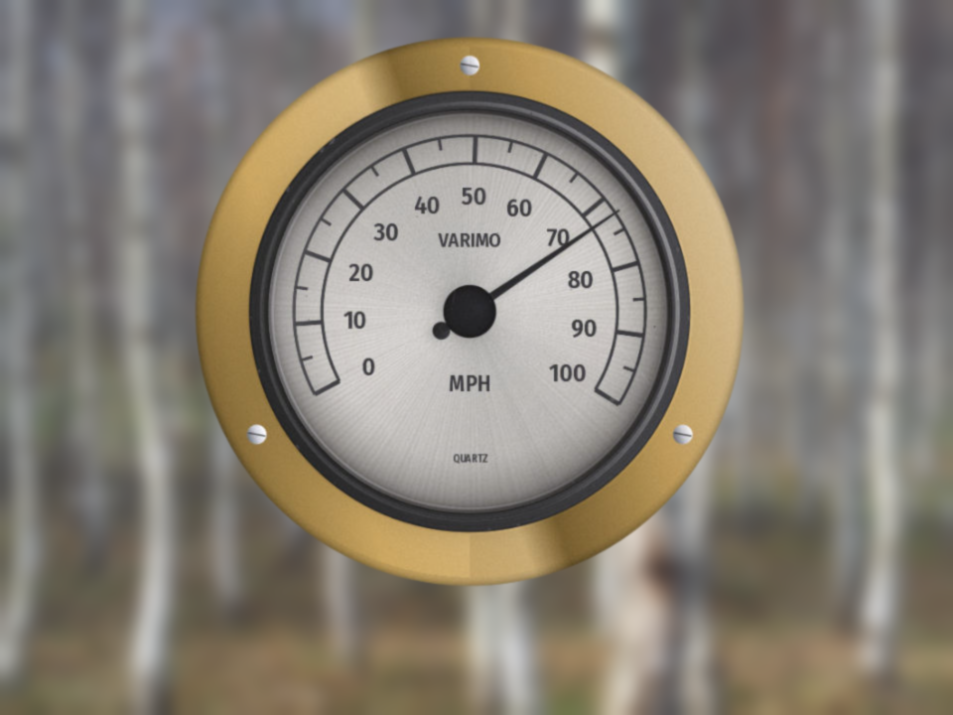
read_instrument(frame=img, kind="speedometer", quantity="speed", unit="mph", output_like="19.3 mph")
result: 72.5 mph
